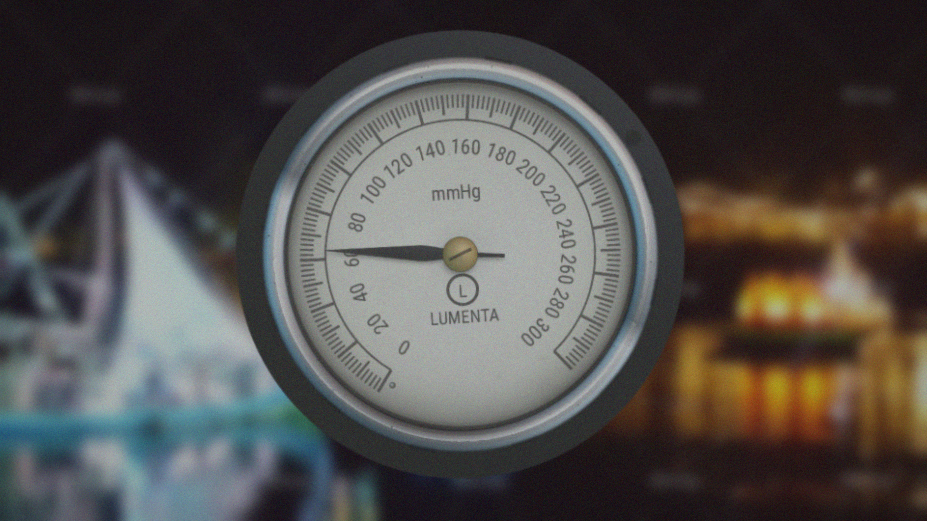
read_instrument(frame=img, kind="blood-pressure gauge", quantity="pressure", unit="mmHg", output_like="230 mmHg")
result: 64 mmHg
